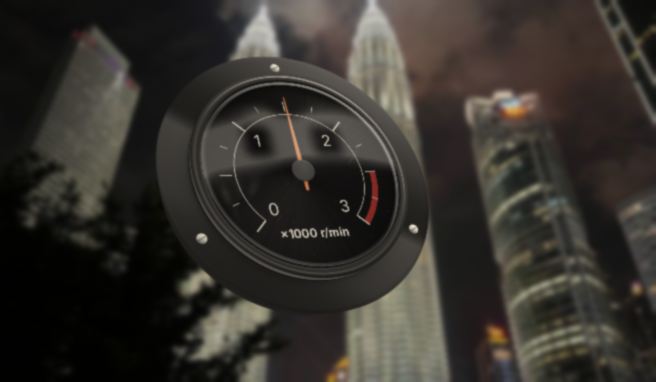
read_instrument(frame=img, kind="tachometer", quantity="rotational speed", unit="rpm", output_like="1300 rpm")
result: 1500 rpm
